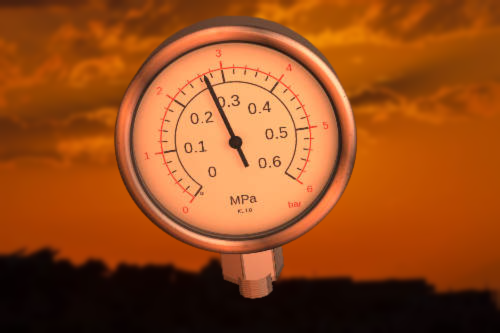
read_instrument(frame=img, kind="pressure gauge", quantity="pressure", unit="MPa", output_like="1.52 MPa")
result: 0.27 MPa
